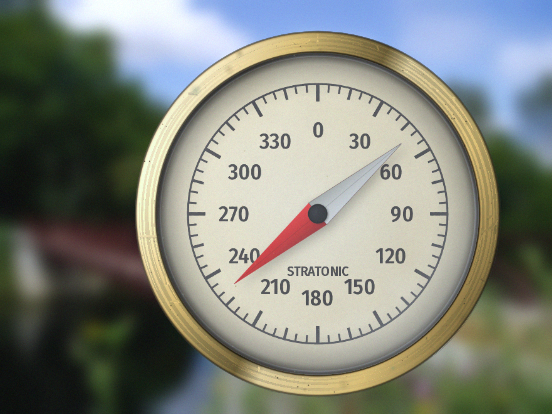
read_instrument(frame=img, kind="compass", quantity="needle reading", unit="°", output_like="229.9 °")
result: 230 °
